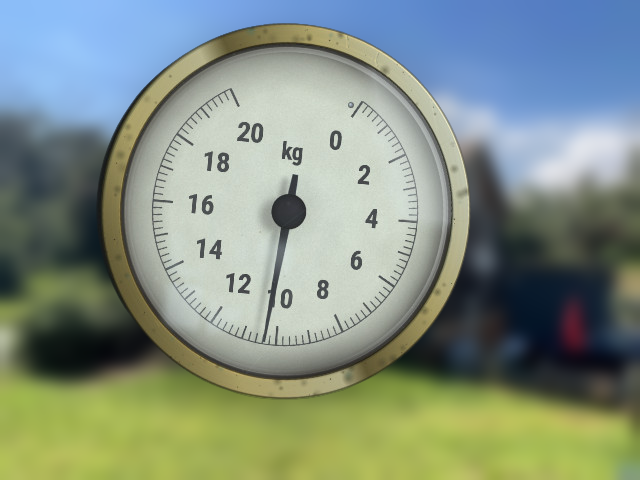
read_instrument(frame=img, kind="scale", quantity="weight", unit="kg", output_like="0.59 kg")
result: 10.4 kg
